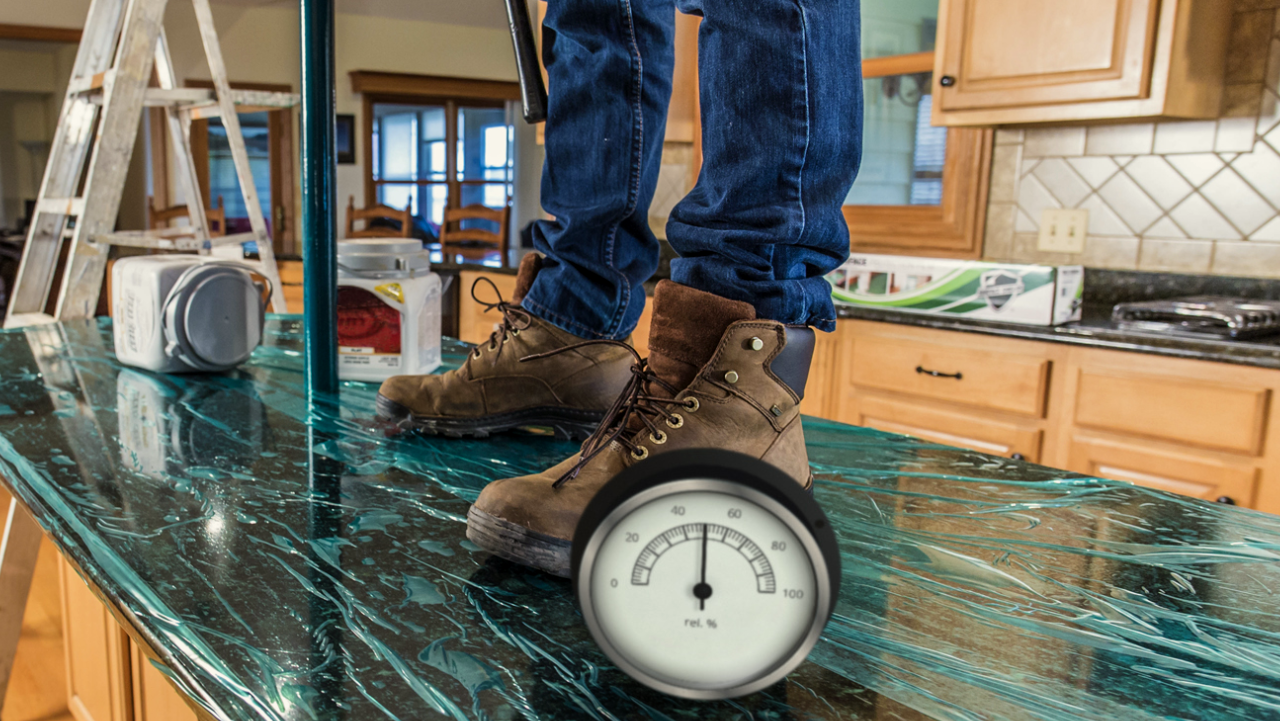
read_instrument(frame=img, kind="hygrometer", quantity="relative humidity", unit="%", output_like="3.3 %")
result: 50 %
